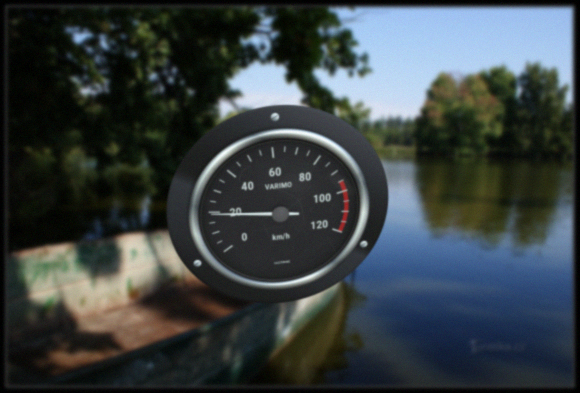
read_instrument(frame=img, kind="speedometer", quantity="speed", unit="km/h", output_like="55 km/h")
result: 20 km/h
